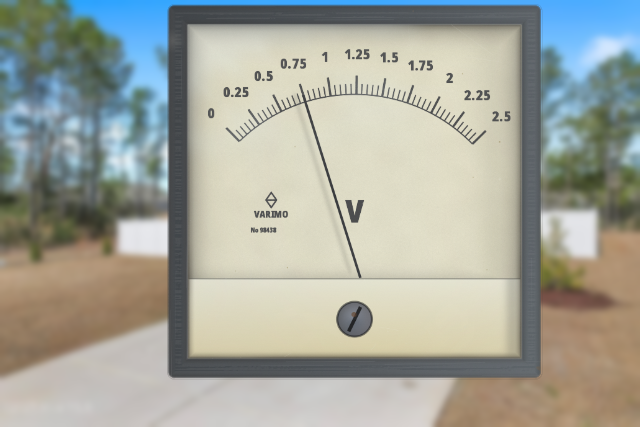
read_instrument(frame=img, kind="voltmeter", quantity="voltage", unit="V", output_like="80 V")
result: 0.75 V
